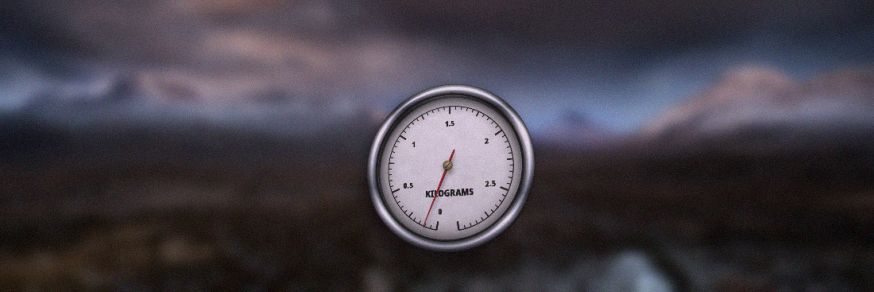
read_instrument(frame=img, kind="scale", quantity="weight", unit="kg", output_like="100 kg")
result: 0.1 kg
